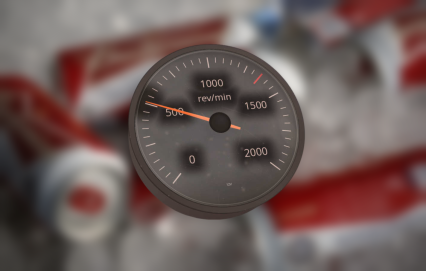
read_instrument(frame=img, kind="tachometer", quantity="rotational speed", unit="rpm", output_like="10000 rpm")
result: 500 rpm
